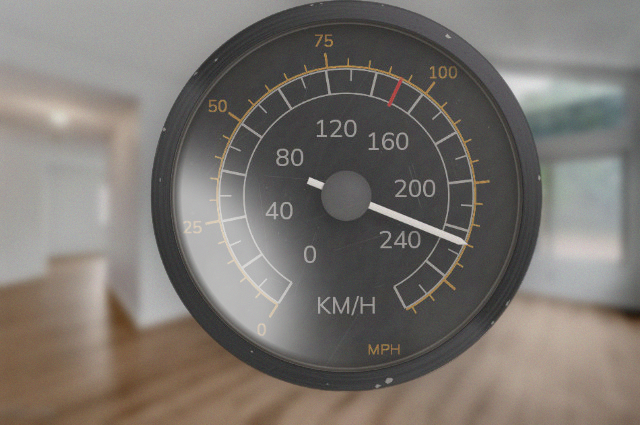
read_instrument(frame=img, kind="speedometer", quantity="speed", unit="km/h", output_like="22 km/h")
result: 225 km/h
